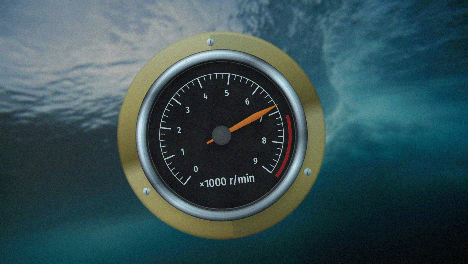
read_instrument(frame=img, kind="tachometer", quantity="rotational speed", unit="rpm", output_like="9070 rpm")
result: 6800 rpm
